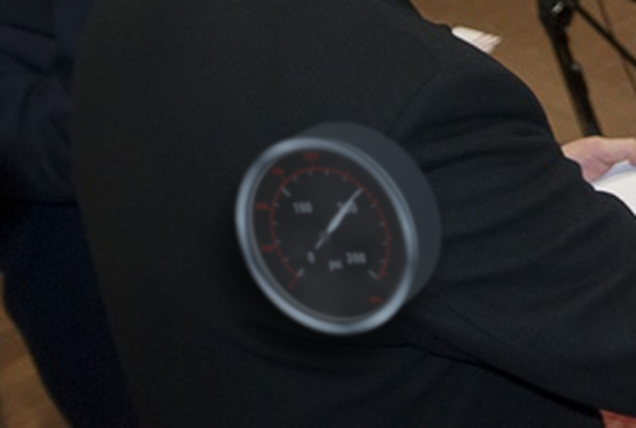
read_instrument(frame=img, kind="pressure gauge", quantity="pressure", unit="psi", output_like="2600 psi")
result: 200 psi
